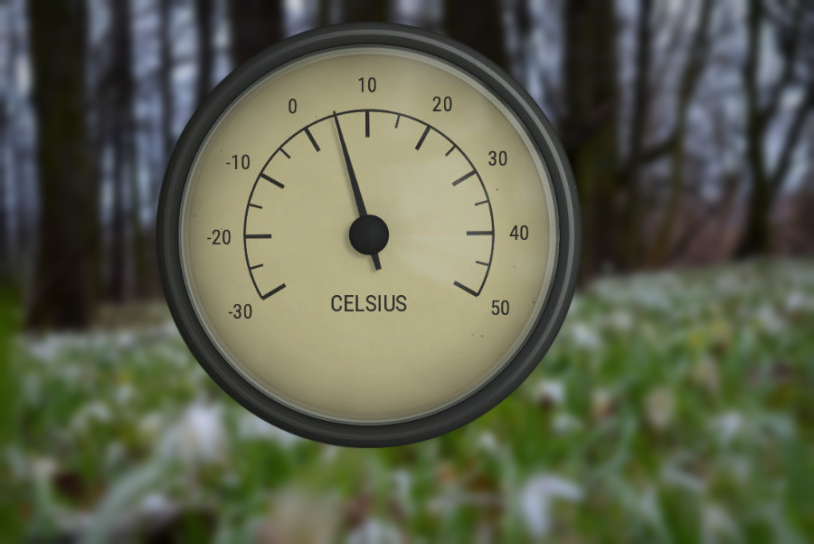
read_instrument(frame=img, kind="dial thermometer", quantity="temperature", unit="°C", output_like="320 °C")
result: 5 °C
